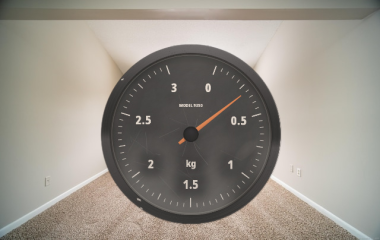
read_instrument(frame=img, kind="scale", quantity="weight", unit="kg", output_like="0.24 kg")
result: 0.3 kg
